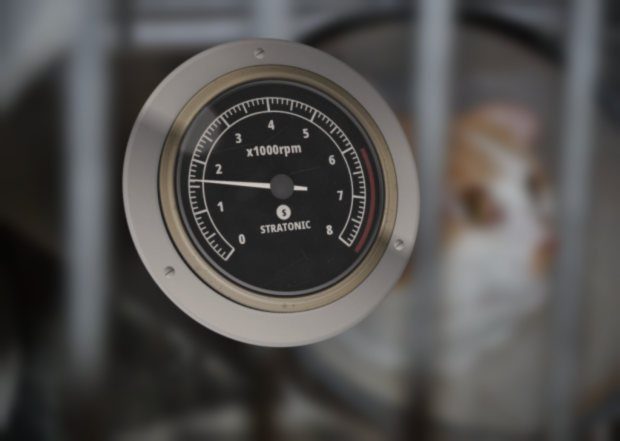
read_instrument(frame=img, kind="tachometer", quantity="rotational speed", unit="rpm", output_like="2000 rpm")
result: 1600 rpm
